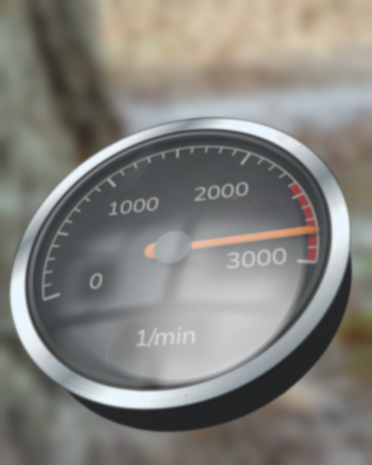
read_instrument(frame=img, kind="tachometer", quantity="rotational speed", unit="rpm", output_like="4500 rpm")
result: 2800 rpm
